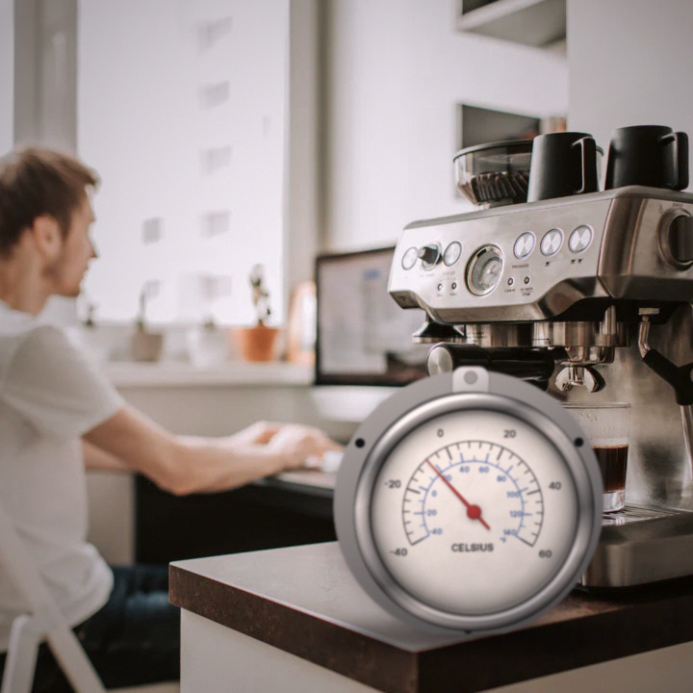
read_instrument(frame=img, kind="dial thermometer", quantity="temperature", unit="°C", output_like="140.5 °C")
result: -8 °C
